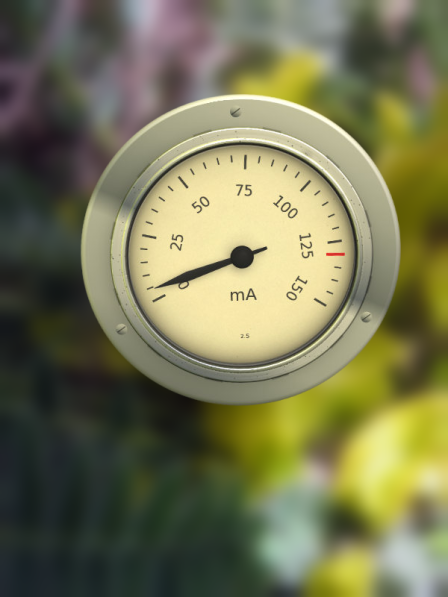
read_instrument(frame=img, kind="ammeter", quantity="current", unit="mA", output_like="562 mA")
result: 5 mA
